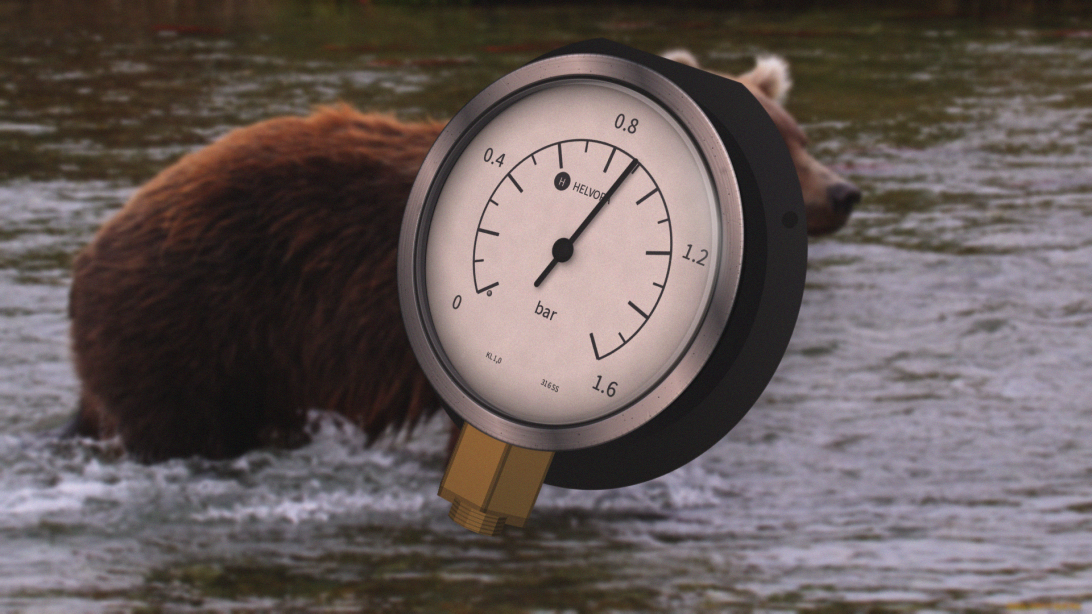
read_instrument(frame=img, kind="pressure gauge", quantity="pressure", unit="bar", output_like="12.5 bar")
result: 0.9 bar
